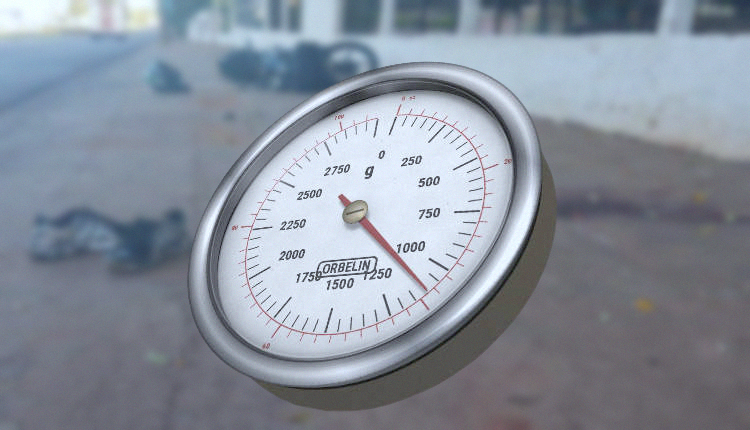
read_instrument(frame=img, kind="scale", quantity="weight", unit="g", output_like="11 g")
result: 1100 g
